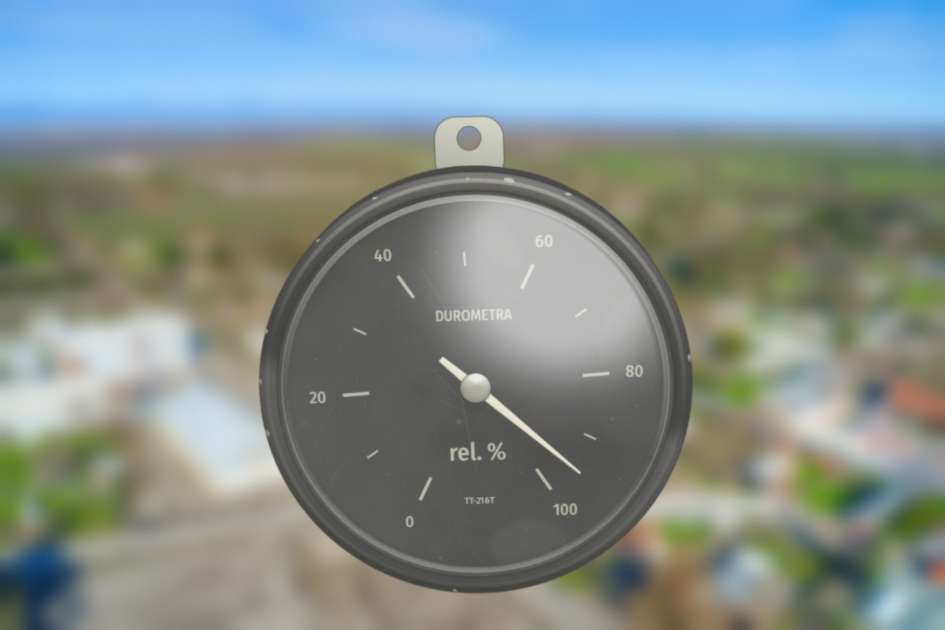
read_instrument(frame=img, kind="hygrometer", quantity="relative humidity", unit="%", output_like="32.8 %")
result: 95 %
